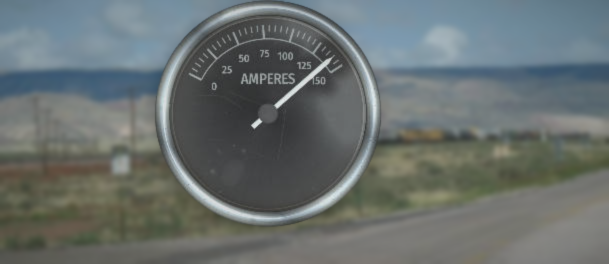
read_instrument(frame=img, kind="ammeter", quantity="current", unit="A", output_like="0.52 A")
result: 140 A
